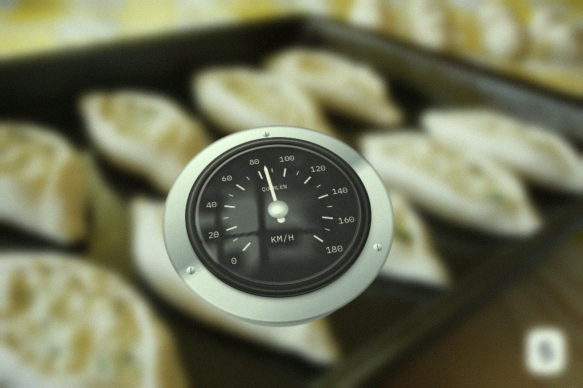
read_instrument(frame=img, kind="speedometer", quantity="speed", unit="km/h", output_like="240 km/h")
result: 85 km/h
